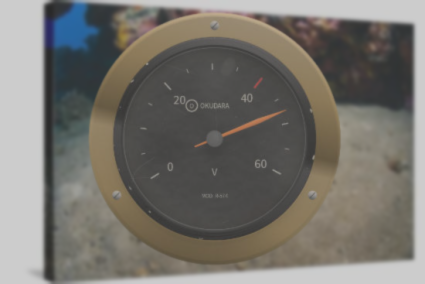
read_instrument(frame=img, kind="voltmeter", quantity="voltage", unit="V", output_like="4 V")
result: 47.5 V
